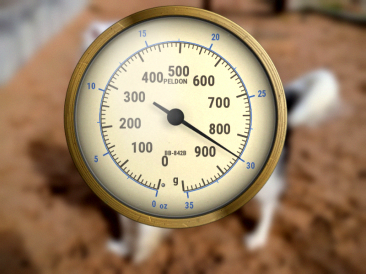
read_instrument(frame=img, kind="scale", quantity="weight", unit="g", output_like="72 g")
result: 850 g
